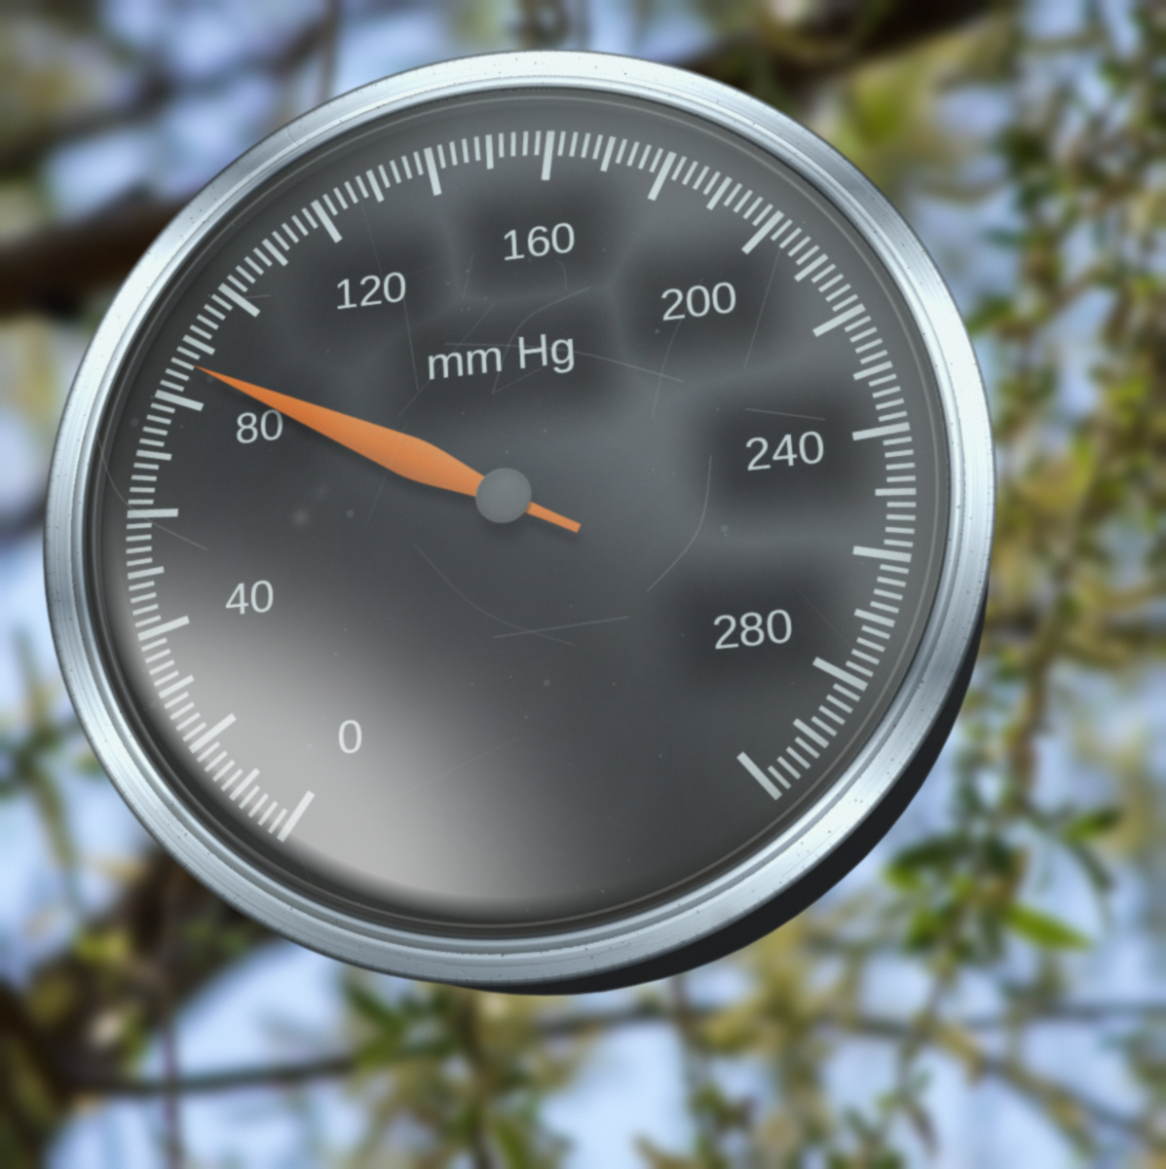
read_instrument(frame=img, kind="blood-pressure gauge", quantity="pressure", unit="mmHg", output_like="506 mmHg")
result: 86 mmHg
